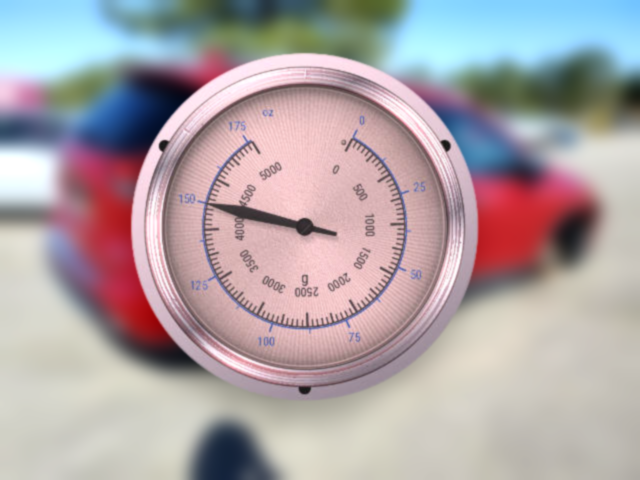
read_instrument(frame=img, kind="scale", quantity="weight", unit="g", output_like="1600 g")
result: 4250 g
